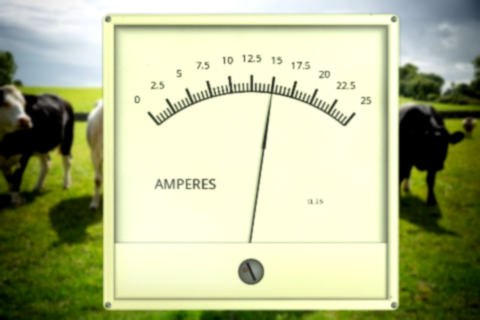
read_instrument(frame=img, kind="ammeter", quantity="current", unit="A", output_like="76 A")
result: 15 A
